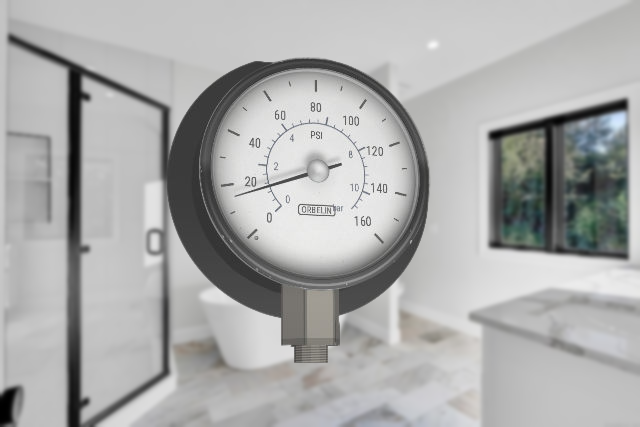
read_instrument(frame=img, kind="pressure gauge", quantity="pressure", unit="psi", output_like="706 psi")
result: 15 psi
